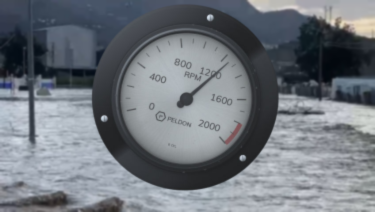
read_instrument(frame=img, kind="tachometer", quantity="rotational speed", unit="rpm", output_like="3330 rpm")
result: 1250 rpm
